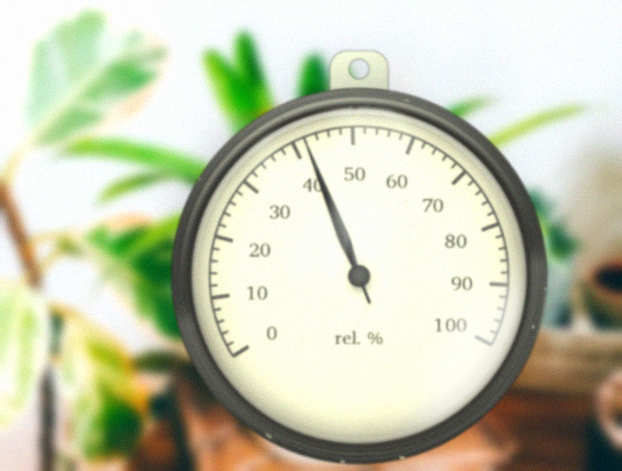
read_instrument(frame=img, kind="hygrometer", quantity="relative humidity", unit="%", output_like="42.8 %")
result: 42 %
